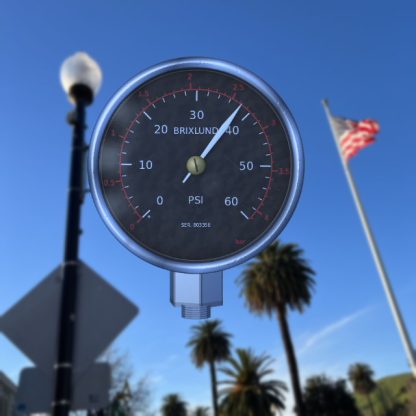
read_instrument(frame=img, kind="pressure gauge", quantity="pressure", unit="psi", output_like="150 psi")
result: 38 psi
